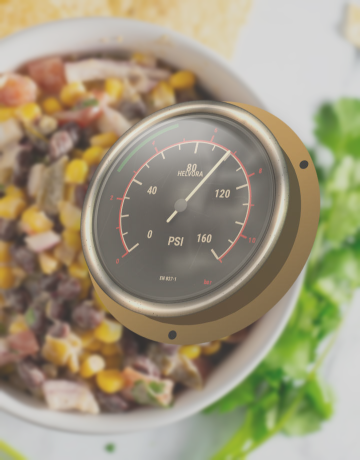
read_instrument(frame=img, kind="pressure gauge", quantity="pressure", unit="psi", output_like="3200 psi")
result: 100 psi
